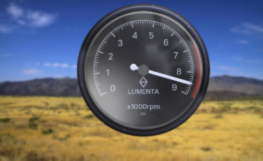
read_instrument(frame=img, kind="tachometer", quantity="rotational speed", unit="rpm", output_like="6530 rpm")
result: 8500 rpm
